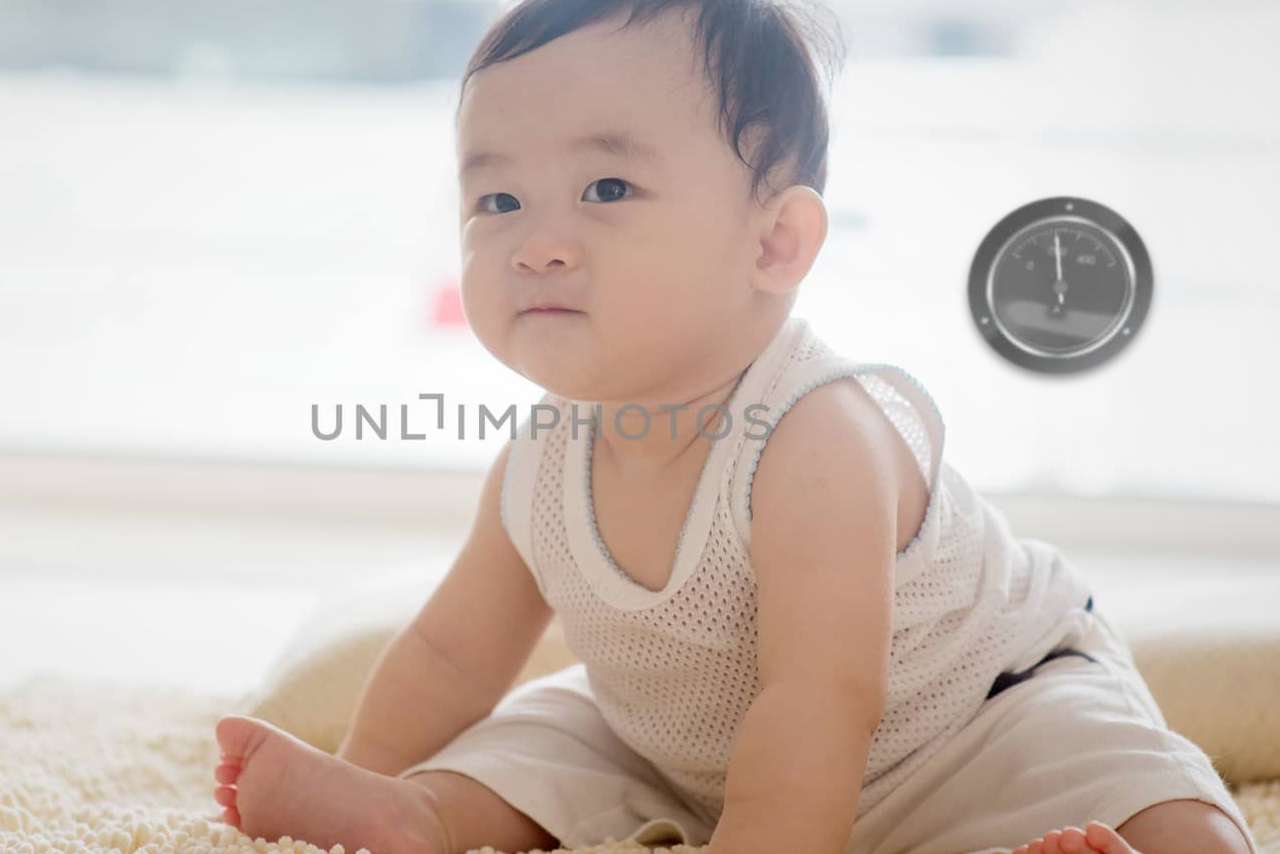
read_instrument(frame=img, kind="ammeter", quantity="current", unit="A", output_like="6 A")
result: 200 A
